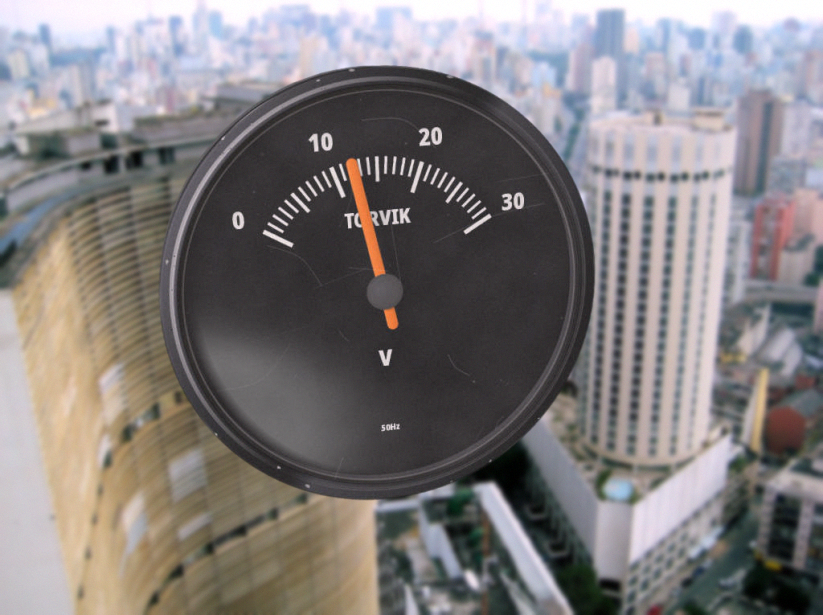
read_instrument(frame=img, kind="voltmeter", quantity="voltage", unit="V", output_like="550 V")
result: 12 V
